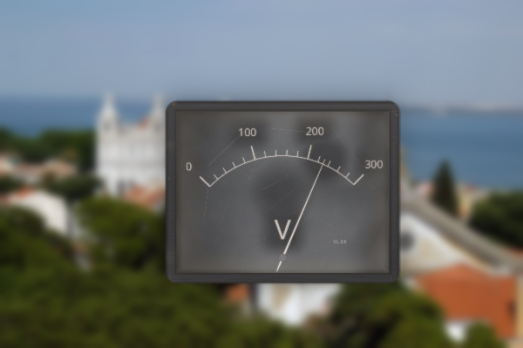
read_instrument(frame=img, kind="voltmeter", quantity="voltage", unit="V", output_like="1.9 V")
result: 230 V
